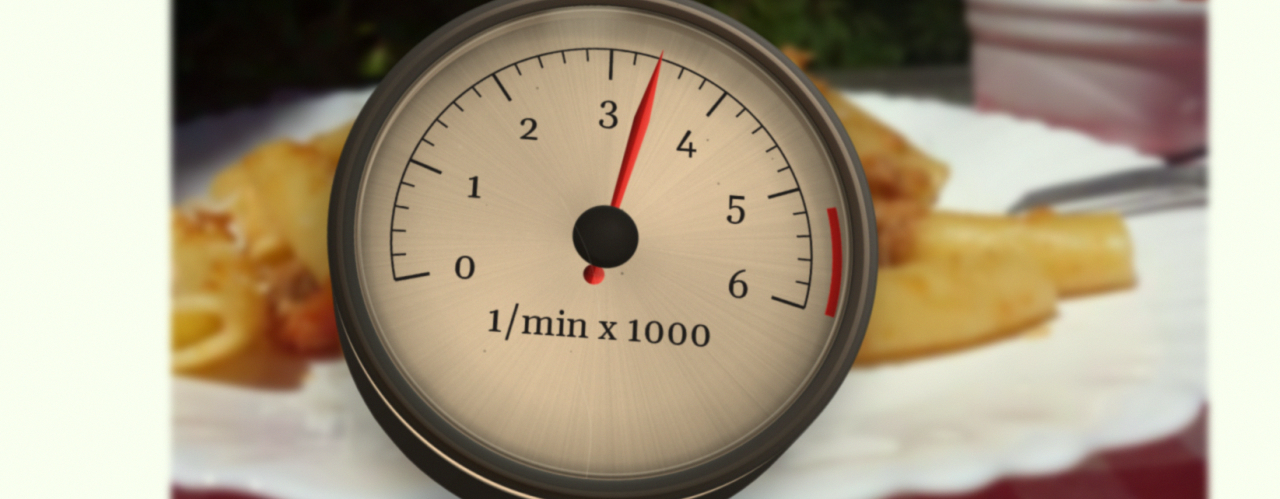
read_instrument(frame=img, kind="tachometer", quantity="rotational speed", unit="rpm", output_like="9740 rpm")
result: 3400 rpm
